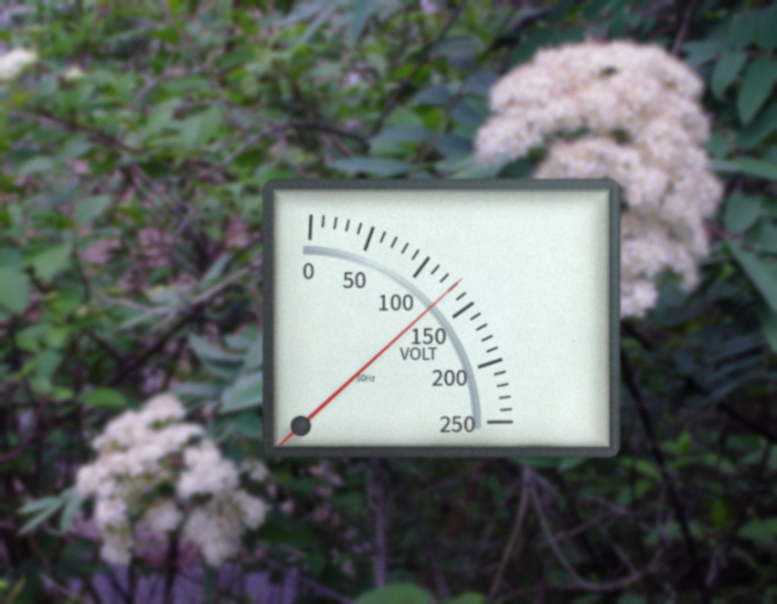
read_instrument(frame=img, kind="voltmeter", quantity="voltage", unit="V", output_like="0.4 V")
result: 130 V
